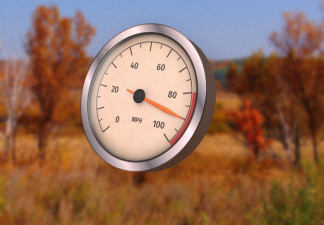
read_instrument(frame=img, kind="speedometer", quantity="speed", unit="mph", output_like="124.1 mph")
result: 90 mph
